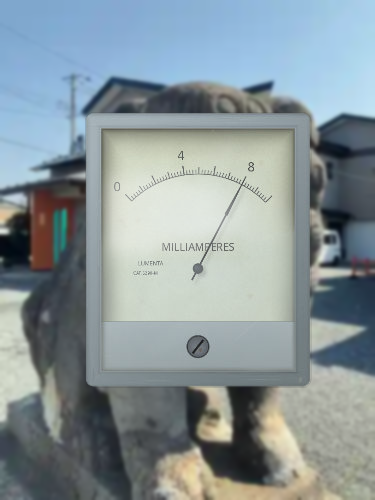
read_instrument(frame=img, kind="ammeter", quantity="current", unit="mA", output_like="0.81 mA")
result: 8 mA
